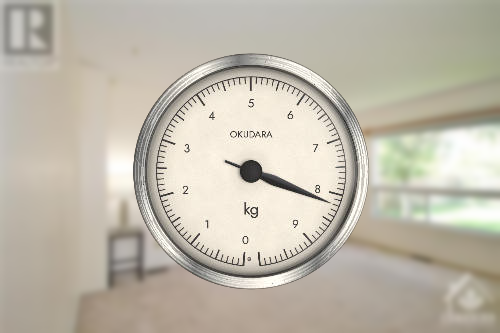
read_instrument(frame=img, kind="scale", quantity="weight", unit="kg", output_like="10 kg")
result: 8.2 kg
